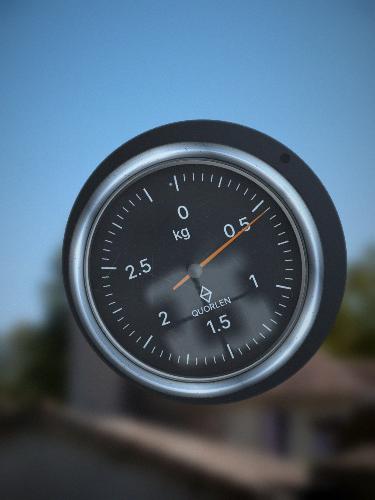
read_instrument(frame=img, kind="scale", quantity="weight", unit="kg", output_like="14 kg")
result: 0.55 kg
